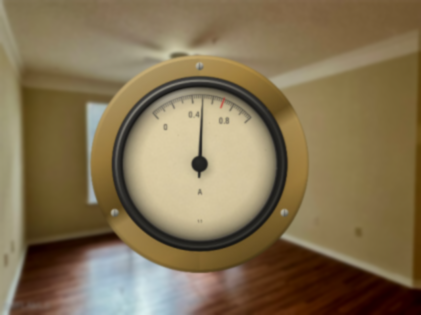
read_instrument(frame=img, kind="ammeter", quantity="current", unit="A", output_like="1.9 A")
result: 0.5 A
